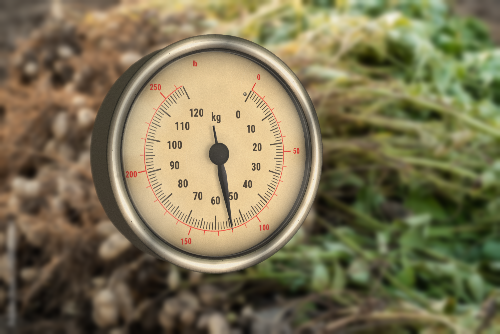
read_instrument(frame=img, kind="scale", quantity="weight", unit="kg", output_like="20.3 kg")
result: 55 kg
